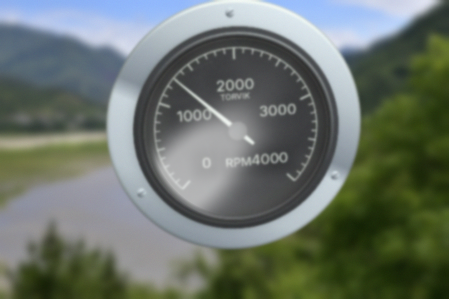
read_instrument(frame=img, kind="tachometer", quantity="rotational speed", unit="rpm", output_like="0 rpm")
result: 1300 rpm
